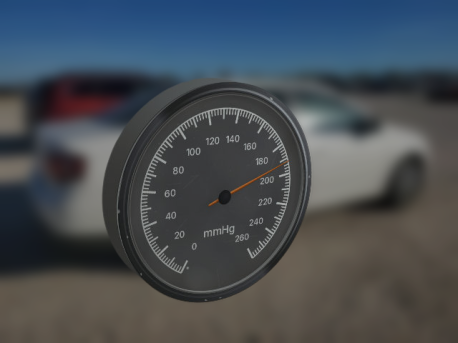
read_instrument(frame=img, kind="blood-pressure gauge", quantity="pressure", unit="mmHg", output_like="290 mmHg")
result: 190 mmHg
